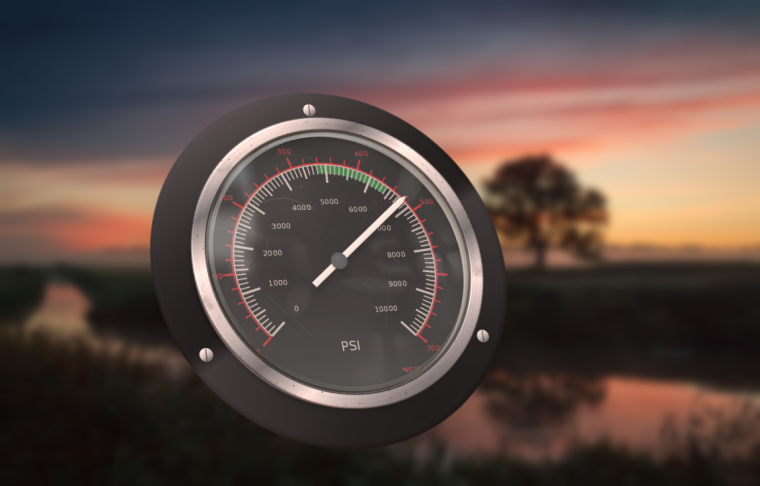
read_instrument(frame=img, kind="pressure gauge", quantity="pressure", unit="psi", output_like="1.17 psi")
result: 6800 psi
